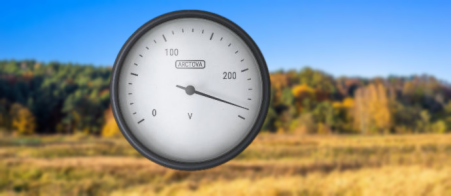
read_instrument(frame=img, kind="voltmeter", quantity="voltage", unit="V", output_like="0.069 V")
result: 240 V
